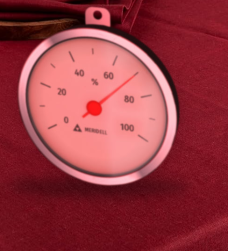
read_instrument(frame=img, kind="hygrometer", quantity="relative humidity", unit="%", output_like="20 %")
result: 70 %
